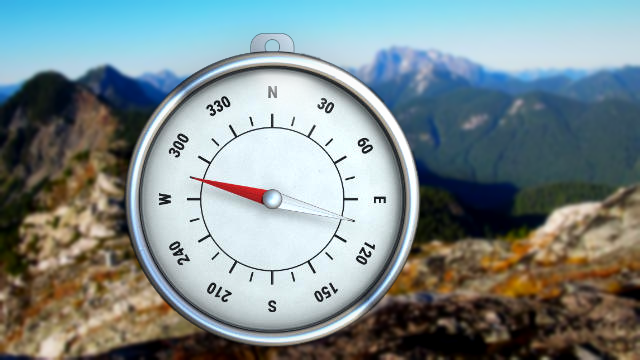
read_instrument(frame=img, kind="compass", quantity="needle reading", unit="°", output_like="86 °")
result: 285 °
